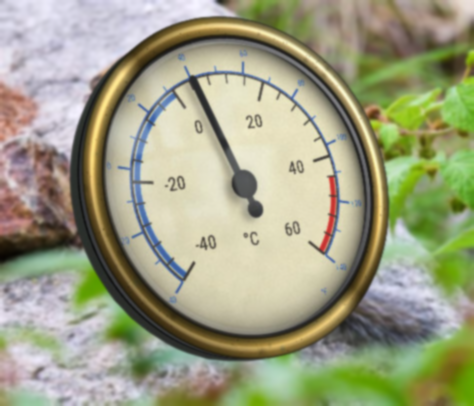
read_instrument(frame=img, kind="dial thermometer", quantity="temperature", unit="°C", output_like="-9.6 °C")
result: 4 °C
